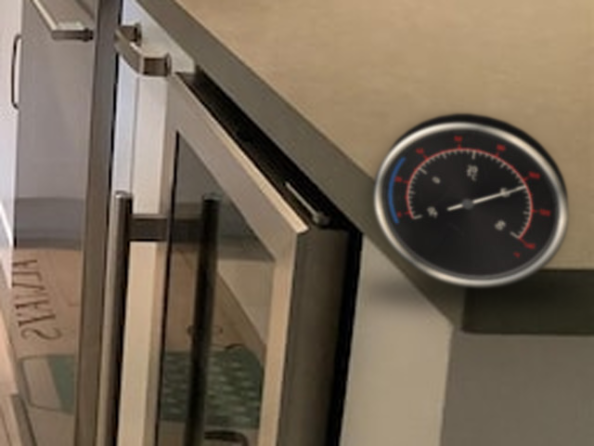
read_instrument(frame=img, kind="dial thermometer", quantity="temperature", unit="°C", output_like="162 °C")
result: 40 °C
